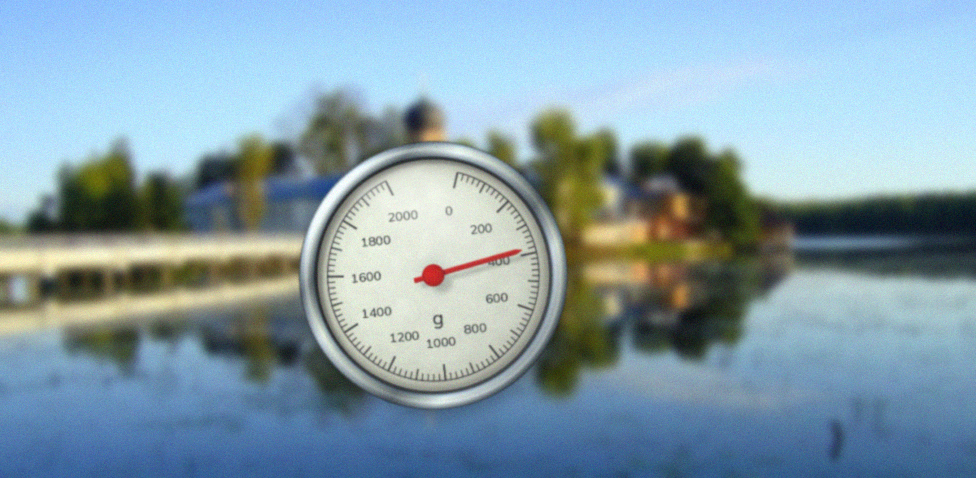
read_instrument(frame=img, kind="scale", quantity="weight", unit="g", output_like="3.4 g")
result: 380 g
